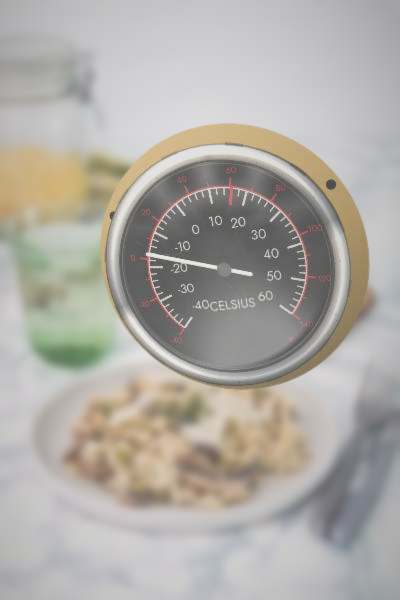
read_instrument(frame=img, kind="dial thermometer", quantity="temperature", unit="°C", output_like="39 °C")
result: -16 °C
